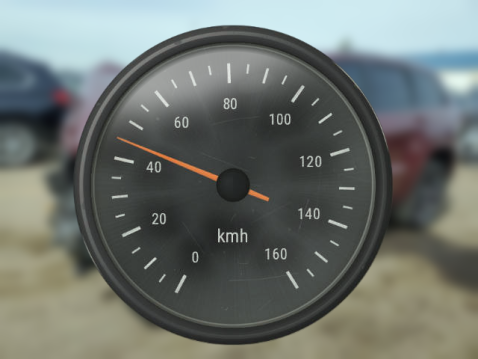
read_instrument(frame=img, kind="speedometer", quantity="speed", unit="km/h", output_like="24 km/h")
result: 45 km/h
